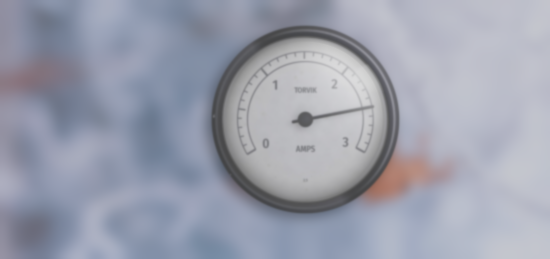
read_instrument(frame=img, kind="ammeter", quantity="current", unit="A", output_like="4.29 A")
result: 2.5 A
